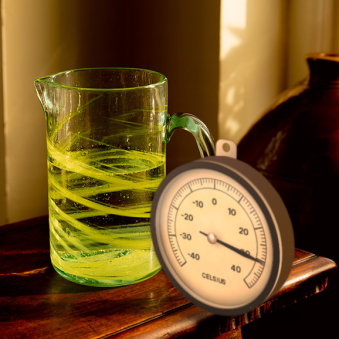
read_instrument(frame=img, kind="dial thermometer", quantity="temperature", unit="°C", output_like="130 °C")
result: 30 °C
